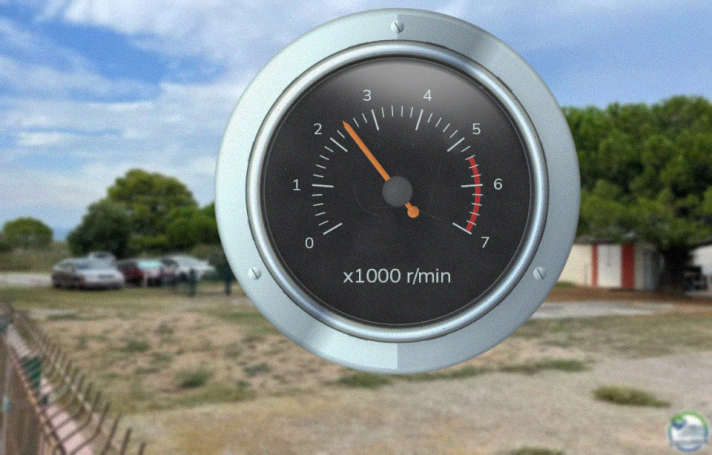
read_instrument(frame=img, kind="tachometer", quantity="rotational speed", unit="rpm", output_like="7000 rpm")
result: 2400 rpm
